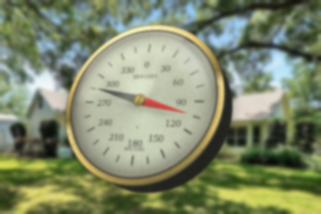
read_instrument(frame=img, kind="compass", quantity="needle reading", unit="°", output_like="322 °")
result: 105 °
